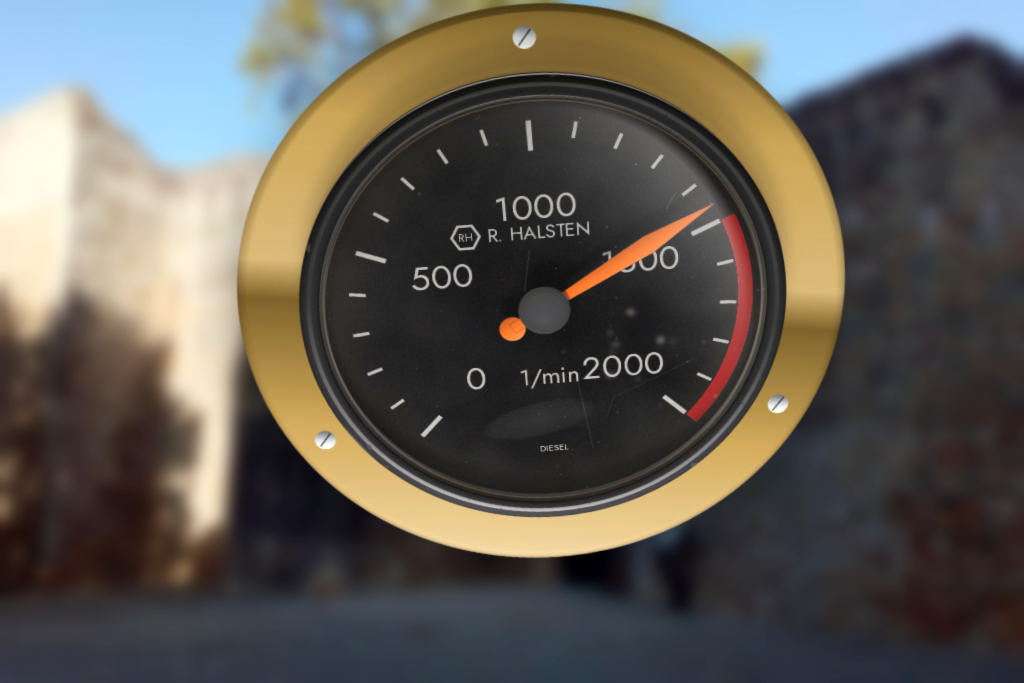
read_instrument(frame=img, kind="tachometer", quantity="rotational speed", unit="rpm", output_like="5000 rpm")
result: 1450 rpm
